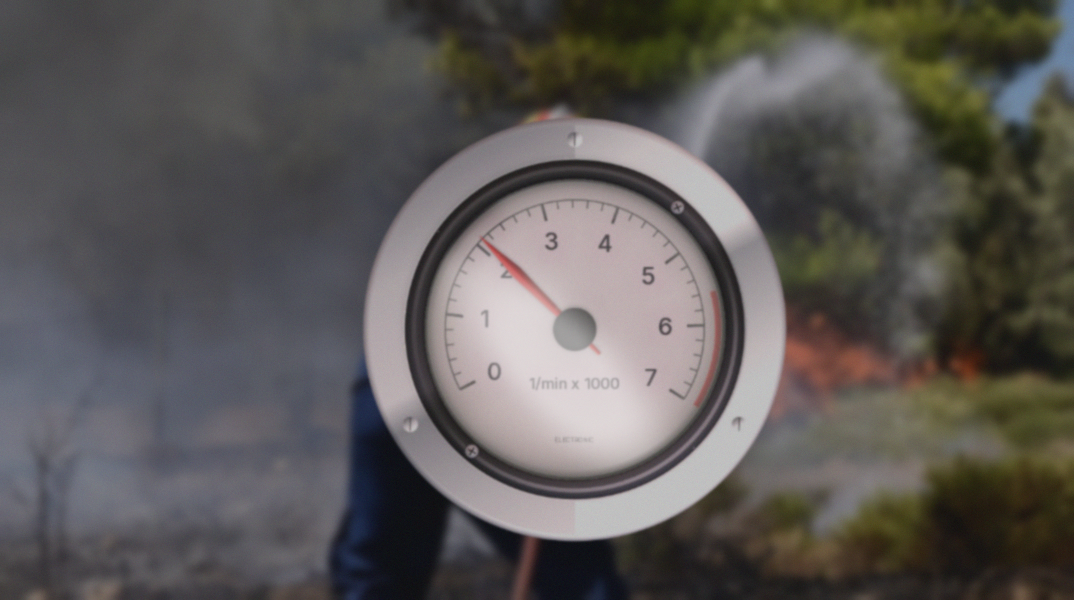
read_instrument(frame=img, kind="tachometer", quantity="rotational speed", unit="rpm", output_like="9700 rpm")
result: 2100 rpm
